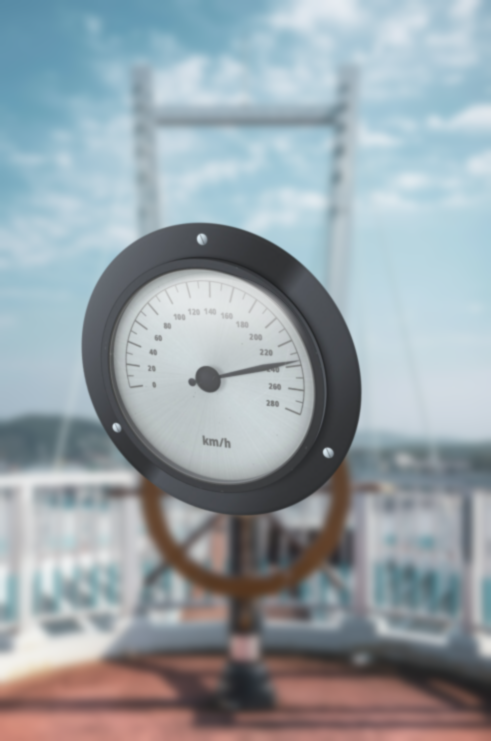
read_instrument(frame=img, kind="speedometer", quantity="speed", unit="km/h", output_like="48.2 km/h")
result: 235 km/h
